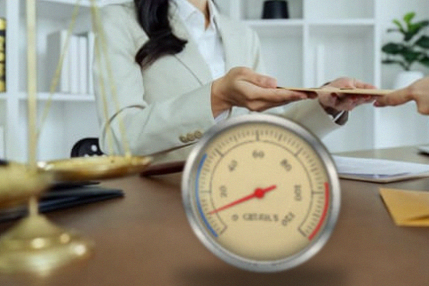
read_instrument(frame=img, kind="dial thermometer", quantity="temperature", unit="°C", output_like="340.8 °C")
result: 10 °C
